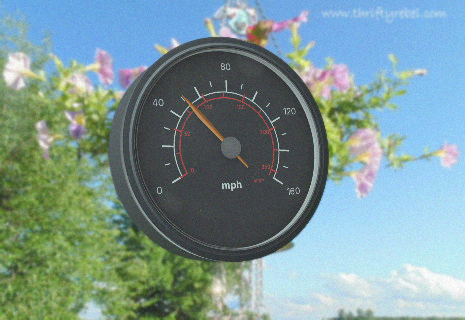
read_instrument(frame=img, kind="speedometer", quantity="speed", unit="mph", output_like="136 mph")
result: 50 mph
